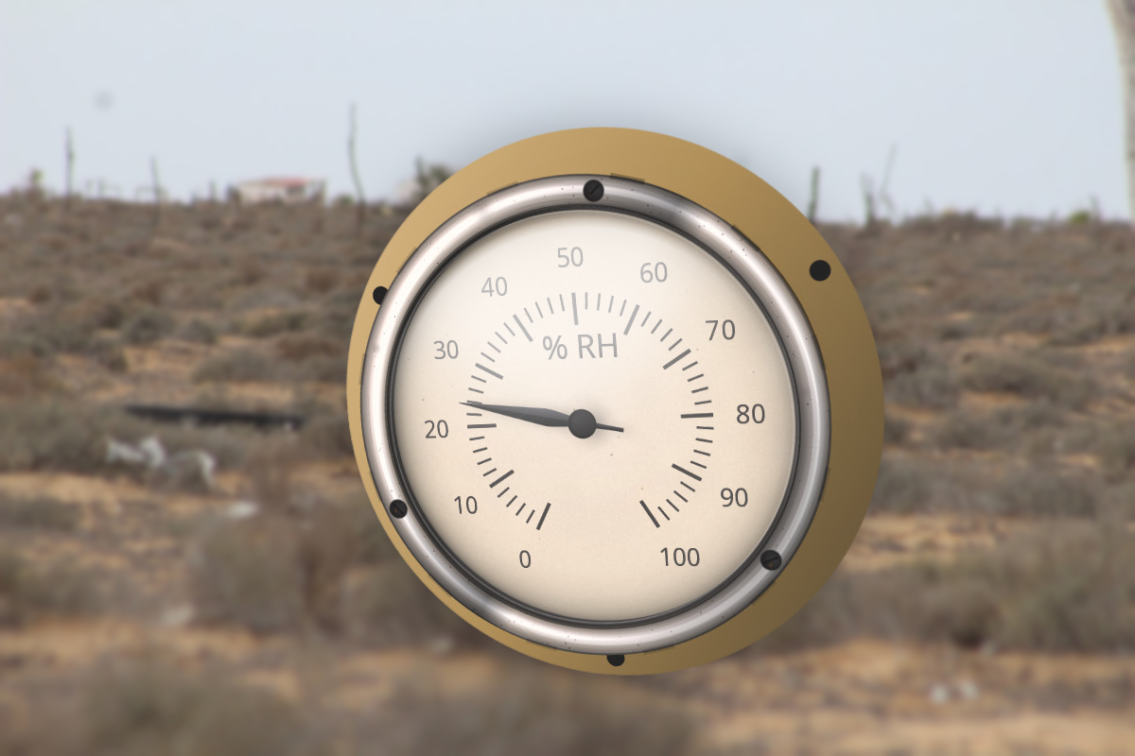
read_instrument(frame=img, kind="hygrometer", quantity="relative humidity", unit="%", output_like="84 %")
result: 24 %
